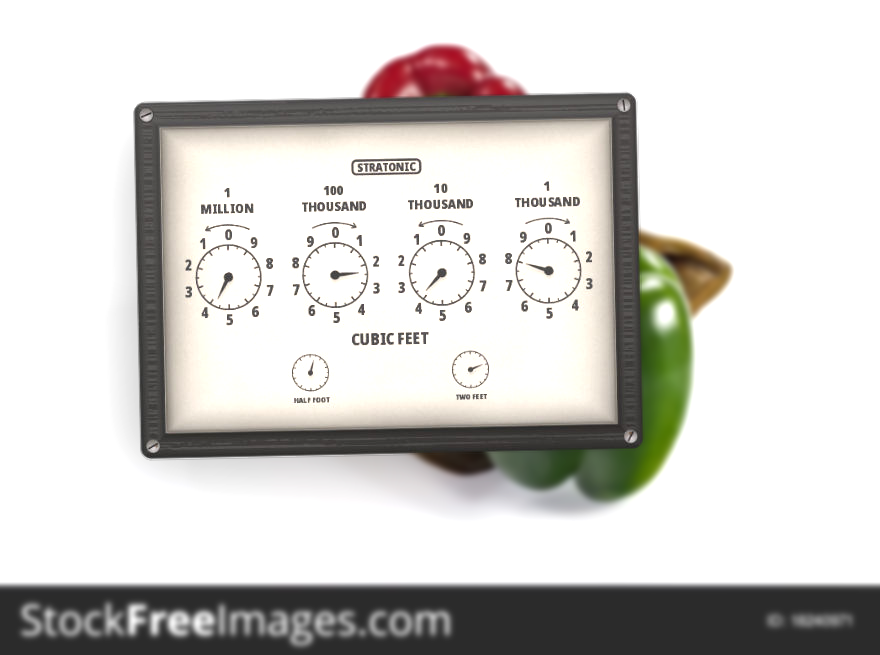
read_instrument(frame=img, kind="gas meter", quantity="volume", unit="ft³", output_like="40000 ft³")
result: 423800 ft³
